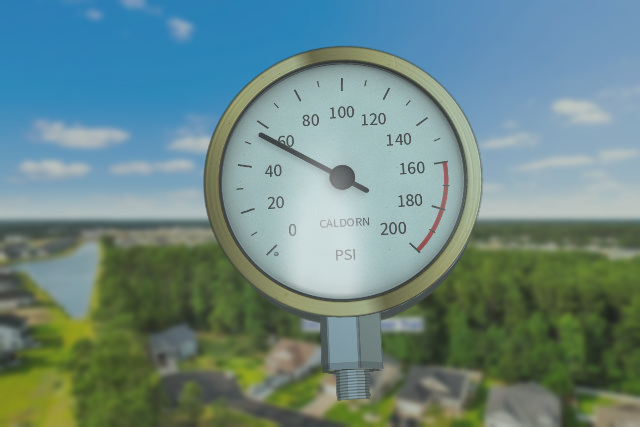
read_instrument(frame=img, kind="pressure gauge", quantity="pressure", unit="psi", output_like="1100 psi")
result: 55 psi
